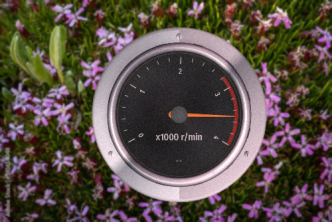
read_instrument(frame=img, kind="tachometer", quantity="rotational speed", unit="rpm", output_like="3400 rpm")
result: 3500 rpm
